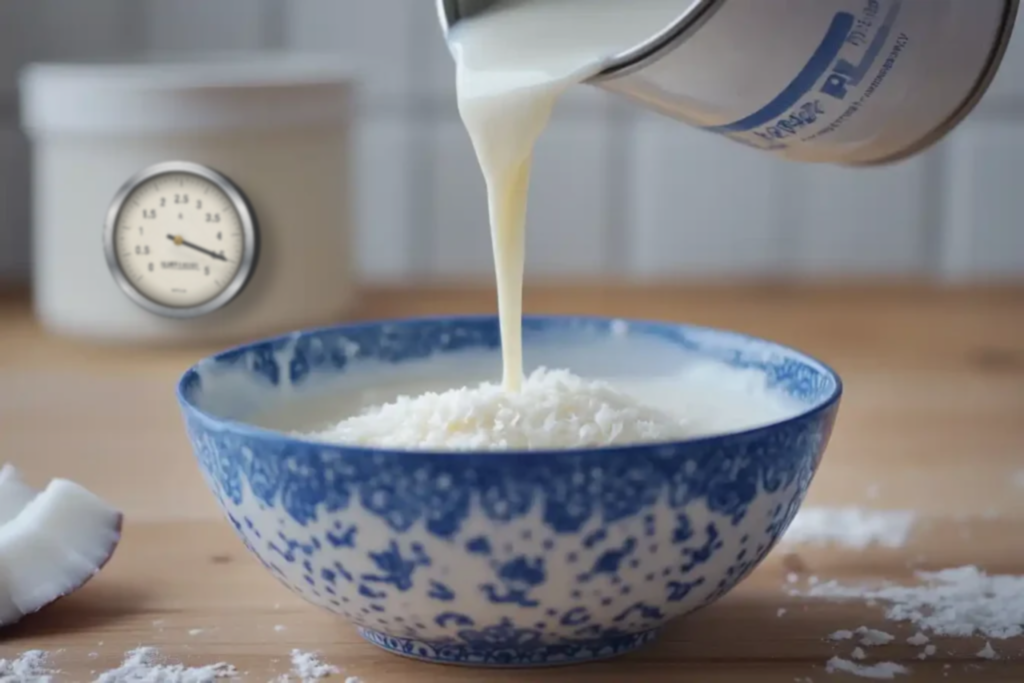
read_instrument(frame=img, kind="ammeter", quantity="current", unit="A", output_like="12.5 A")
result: 4.5 A
